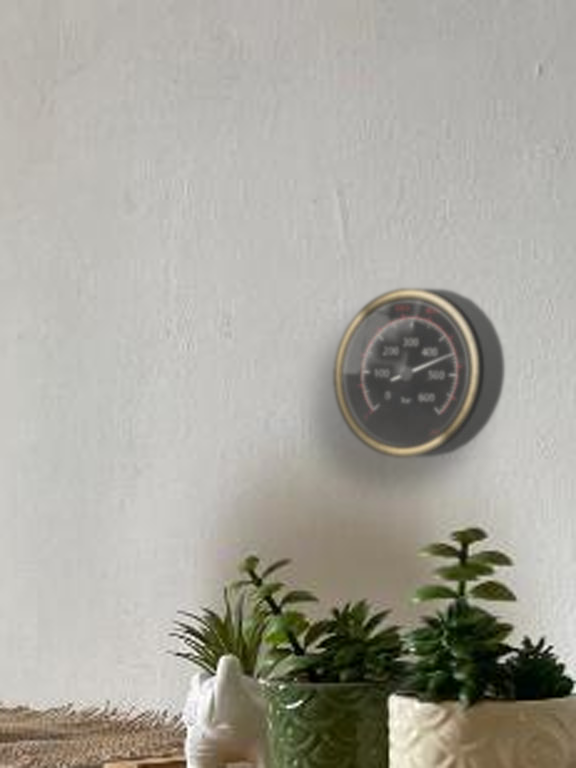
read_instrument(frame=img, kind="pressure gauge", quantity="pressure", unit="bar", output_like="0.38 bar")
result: 450 bar
